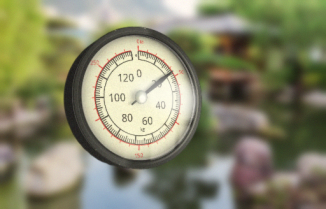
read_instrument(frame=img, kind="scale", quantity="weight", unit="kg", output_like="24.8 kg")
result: 20 kg
